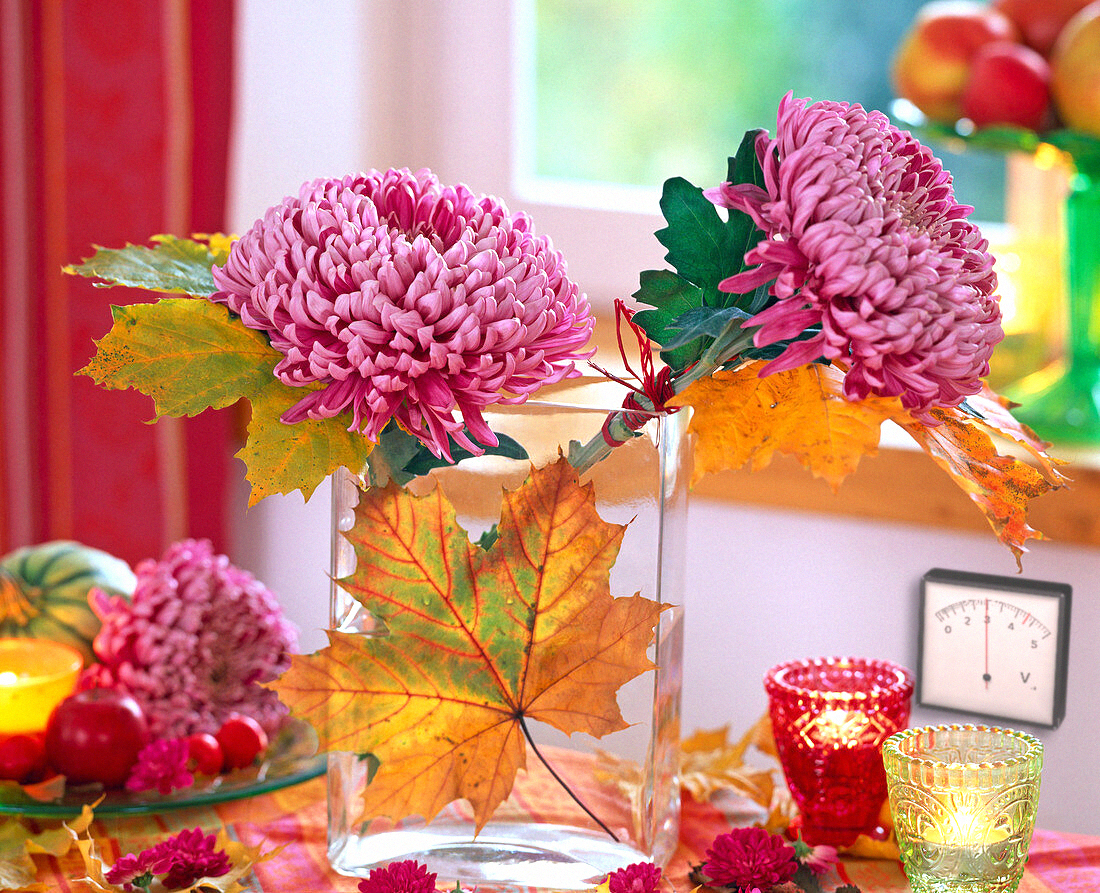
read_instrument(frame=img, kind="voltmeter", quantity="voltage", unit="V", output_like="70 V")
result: 3 V
